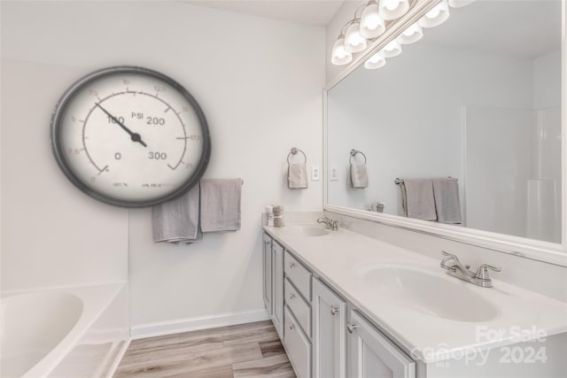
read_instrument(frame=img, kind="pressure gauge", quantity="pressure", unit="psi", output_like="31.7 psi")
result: 100 psi
